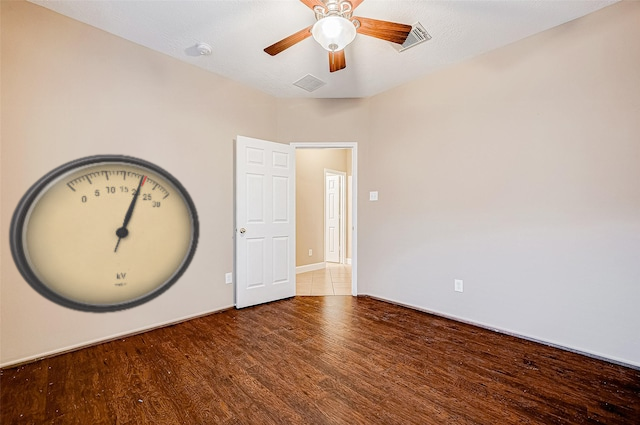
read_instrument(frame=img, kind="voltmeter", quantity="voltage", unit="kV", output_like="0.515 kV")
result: 20 kV
